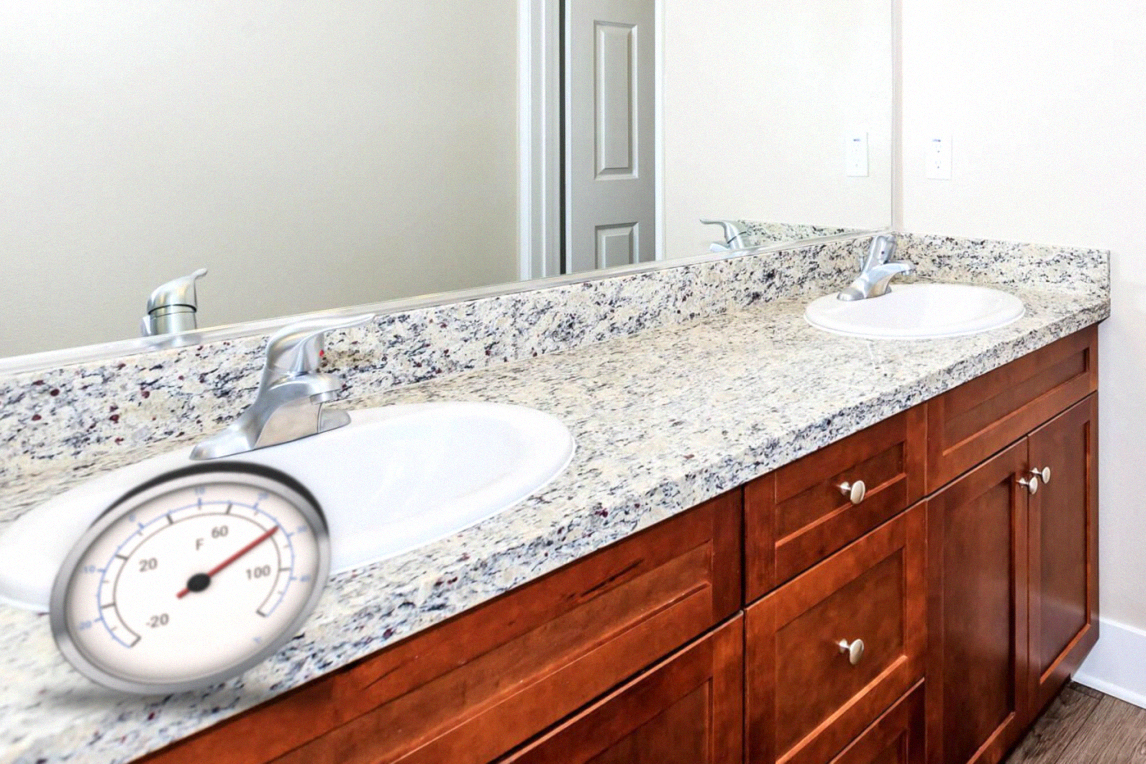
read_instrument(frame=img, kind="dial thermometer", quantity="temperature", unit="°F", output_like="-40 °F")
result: 80 °F
